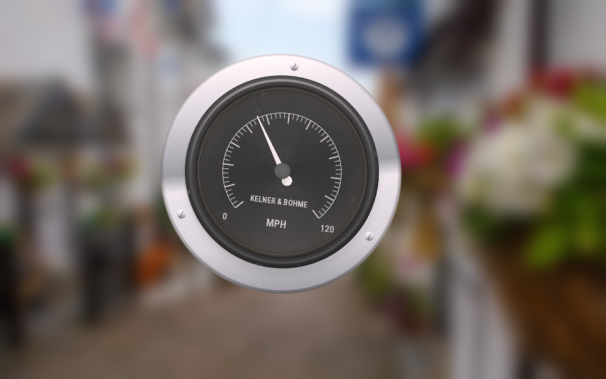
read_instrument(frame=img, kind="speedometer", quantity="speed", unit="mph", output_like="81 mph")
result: 46 mph
